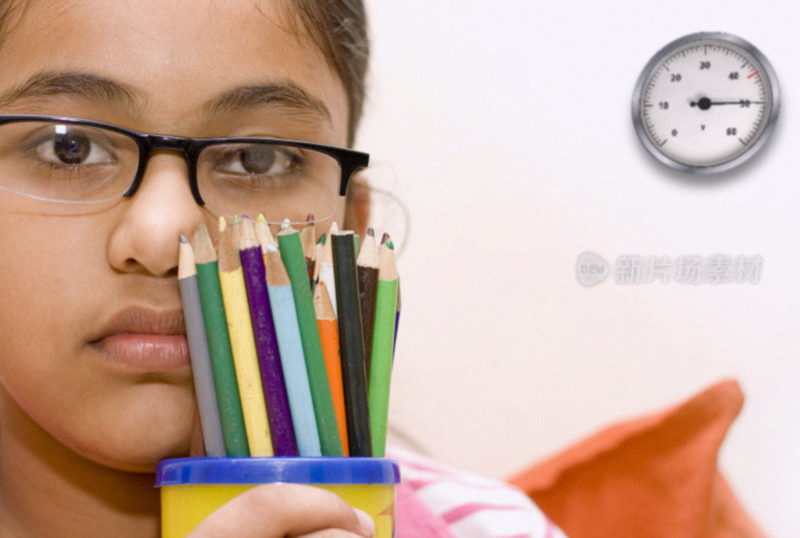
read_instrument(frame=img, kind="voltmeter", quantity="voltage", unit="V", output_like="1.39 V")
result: 50 V
